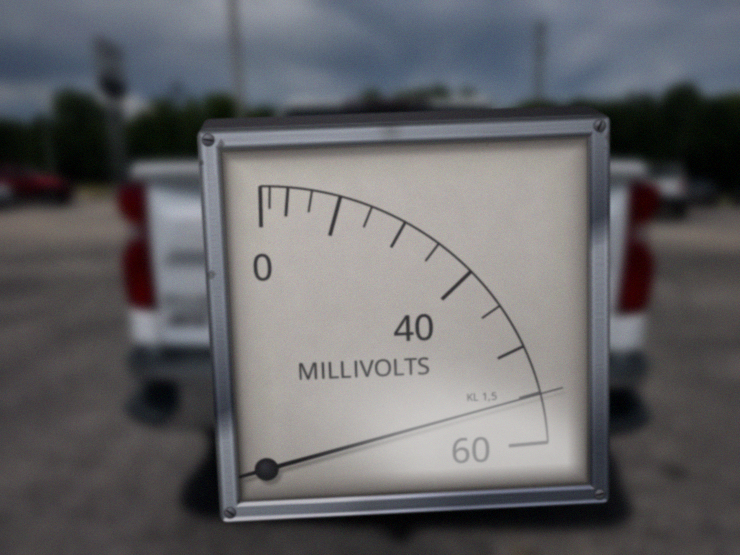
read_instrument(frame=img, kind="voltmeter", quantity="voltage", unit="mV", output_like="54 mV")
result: 55 mV
